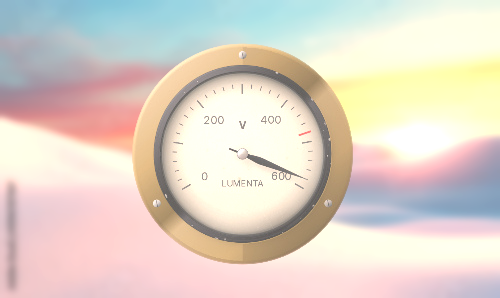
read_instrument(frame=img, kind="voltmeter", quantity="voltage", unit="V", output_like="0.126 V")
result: 580 V
